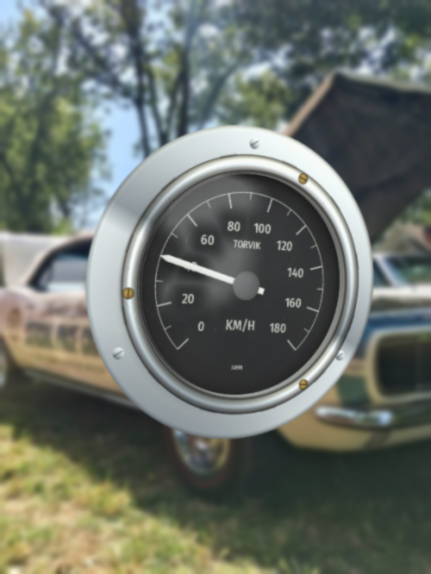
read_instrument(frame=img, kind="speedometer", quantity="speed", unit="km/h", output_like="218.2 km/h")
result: 40 km/h
